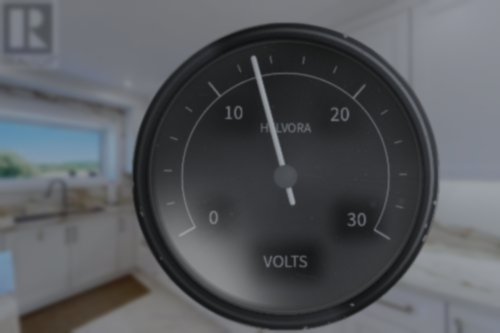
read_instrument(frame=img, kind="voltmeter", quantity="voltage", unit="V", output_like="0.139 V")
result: 13 V
